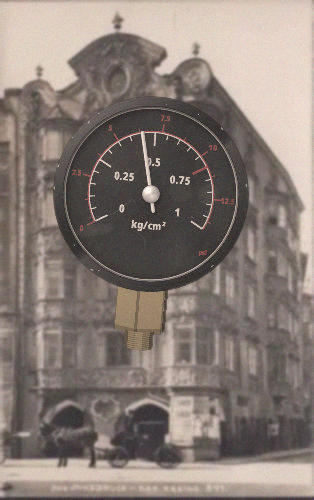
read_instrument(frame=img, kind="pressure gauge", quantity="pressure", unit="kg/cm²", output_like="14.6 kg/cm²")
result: 0.45 kg/cm²
